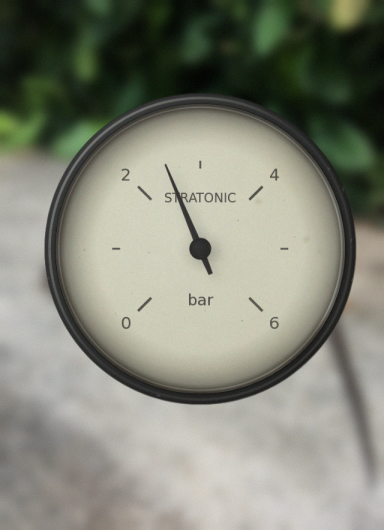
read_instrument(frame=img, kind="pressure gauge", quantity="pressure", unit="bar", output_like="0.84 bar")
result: 2.5 bar
